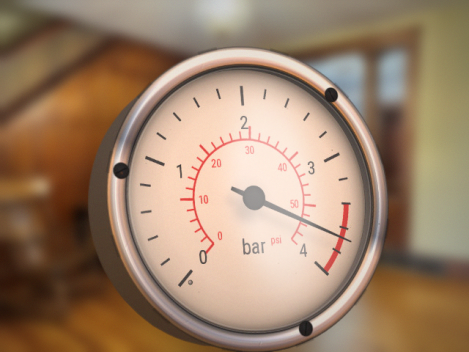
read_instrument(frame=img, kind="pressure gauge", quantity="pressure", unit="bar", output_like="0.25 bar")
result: 3.7 bar
